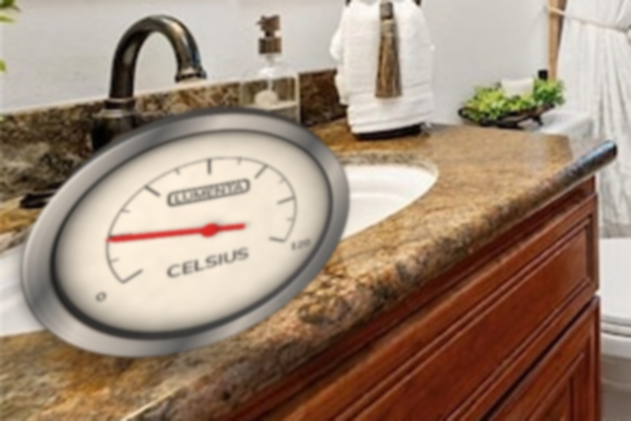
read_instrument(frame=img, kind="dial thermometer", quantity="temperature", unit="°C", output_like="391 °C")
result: 20 °C
